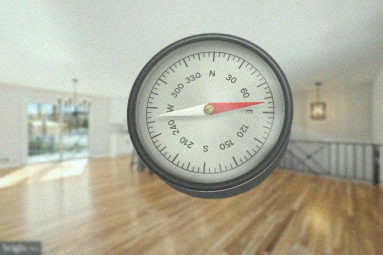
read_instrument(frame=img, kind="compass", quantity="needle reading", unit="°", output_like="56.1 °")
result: 80 °
